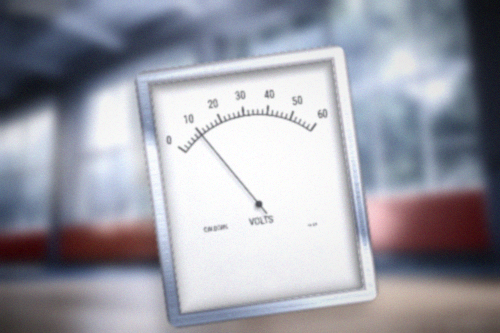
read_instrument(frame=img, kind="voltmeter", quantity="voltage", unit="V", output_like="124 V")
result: 10 V
